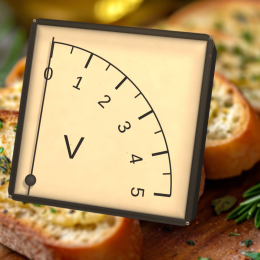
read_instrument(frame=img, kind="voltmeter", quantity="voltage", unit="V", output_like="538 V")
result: 0 V
